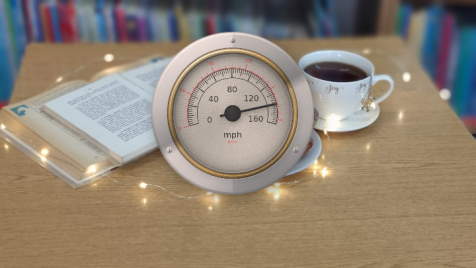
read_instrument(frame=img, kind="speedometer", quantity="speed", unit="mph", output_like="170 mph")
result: 140 mph
